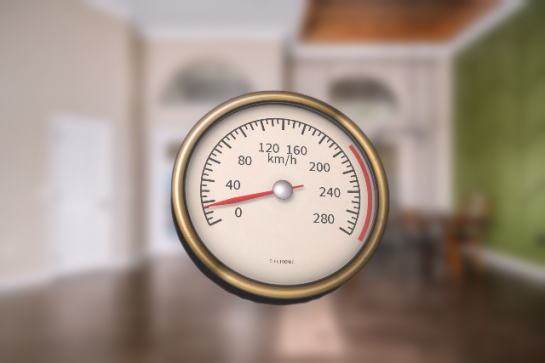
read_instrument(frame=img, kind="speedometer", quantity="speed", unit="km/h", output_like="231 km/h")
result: 15 km/h
